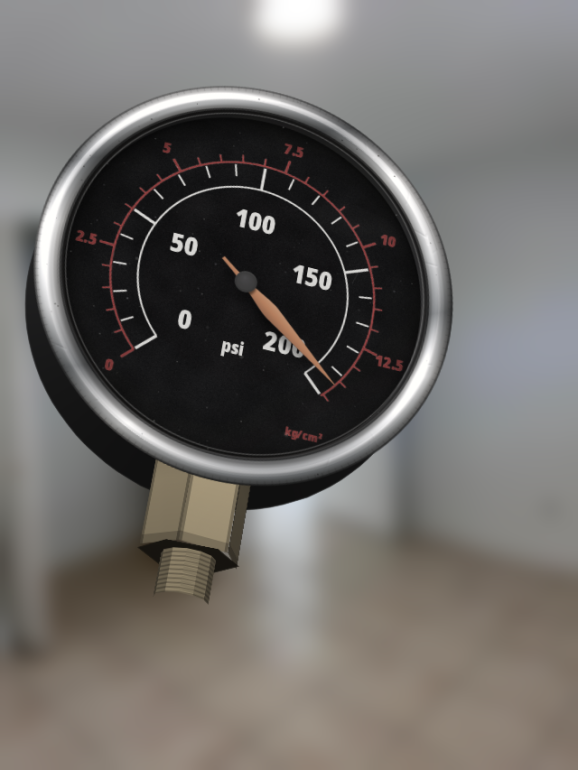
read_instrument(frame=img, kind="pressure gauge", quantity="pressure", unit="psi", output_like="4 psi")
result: 195 psi
